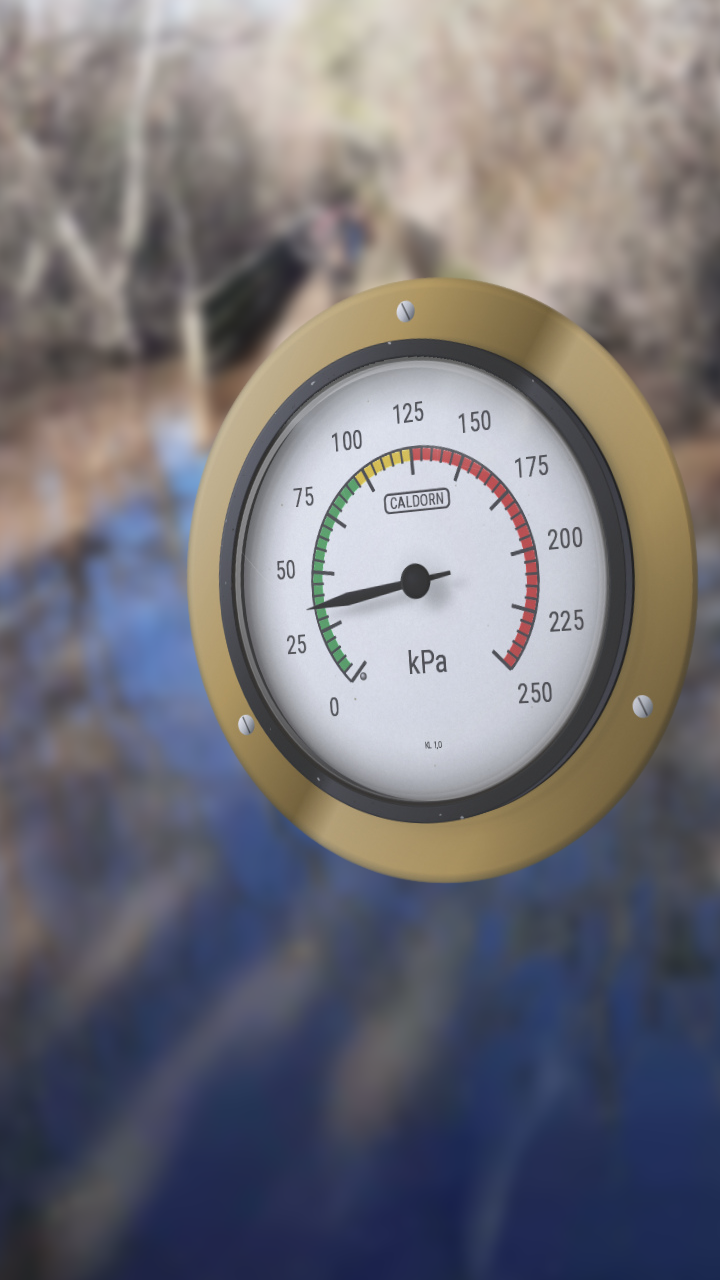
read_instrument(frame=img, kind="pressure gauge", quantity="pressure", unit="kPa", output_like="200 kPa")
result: 35 kPa
